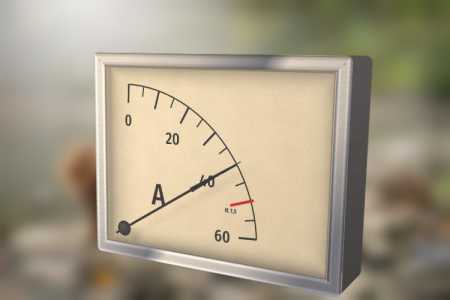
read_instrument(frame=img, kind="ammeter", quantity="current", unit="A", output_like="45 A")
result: 40 A
